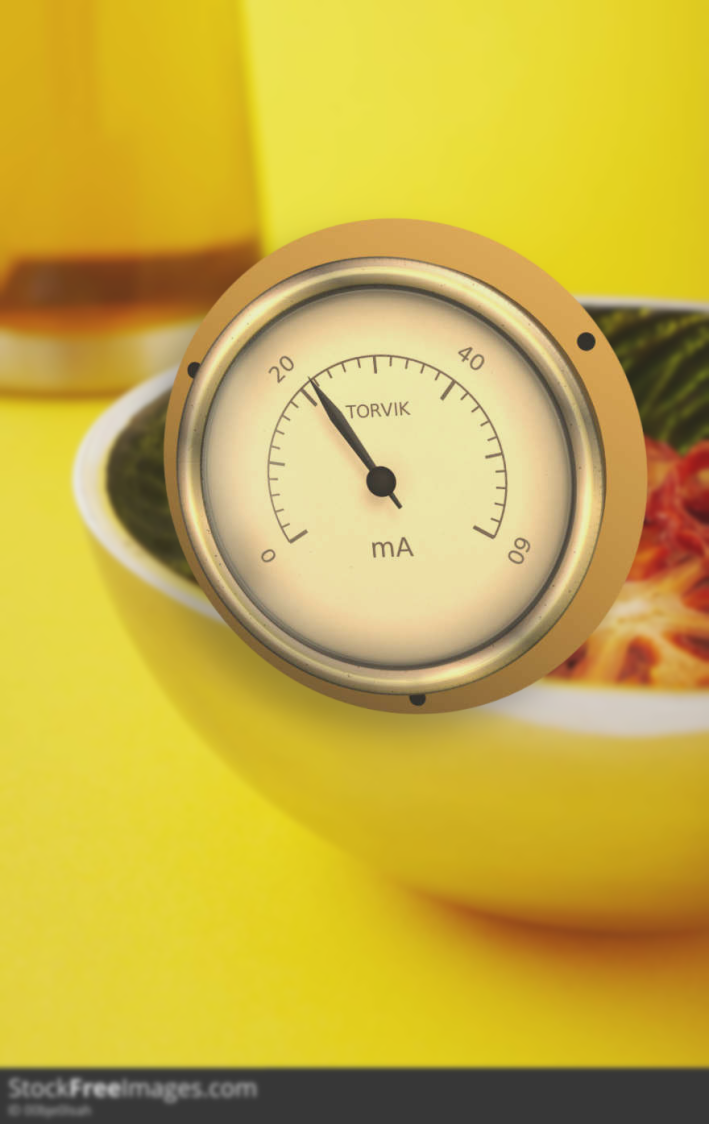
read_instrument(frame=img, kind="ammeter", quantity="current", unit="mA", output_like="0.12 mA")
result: 22 mA
